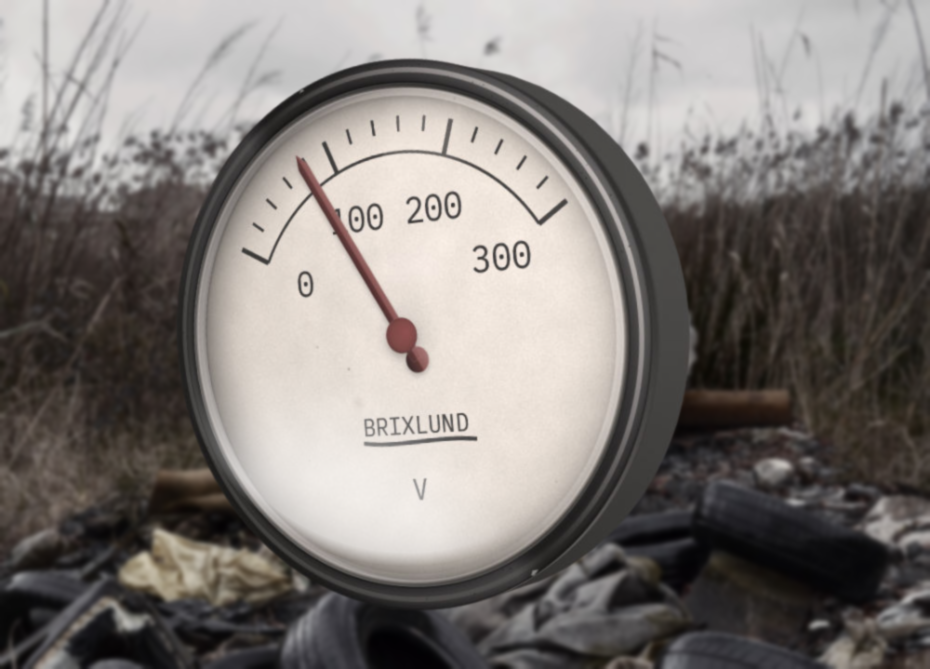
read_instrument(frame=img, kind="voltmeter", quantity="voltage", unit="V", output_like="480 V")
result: 80 V
